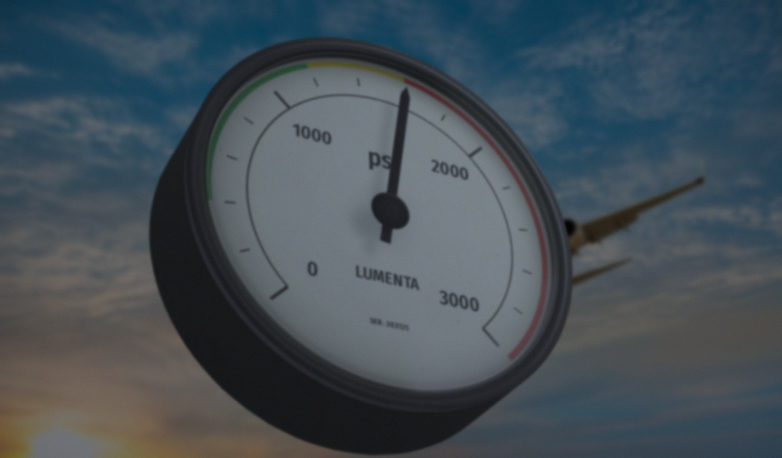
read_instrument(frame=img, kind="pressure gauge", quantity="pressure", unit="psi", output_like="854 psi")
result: 1600 psi
